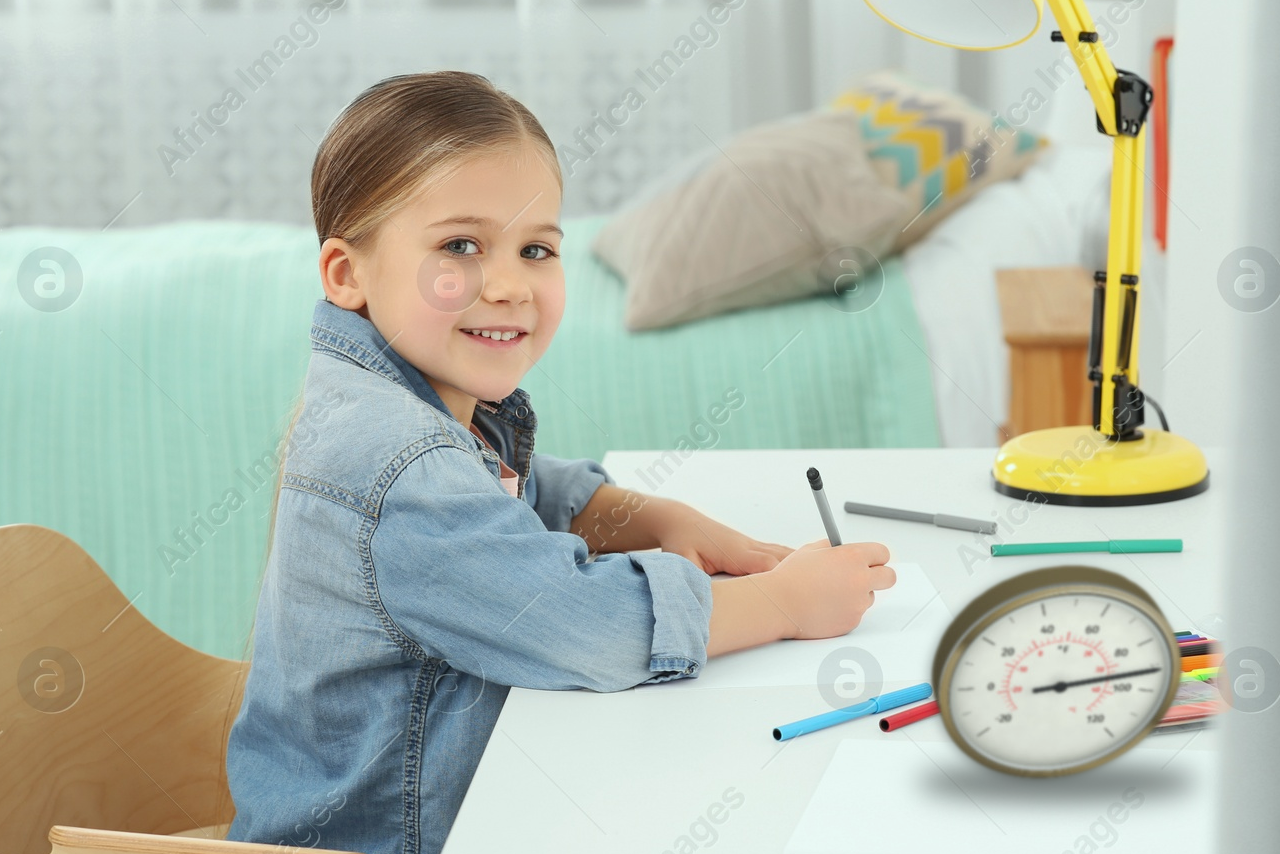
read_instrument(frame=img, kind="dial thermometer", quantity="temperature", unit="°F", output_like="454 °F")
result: 90 °F
